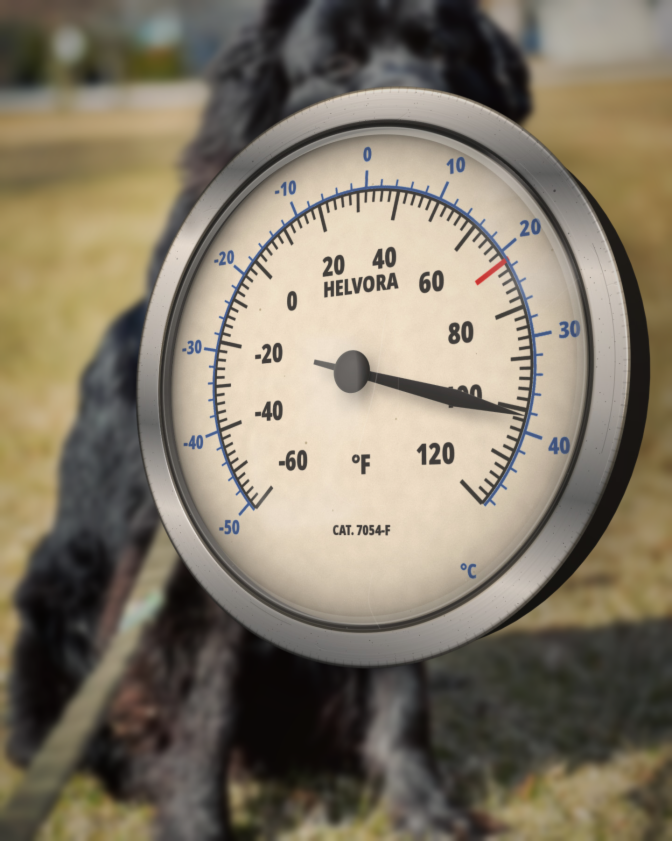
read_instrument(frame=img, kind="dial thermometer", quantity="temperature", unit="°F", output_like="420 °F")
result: 101 °F
